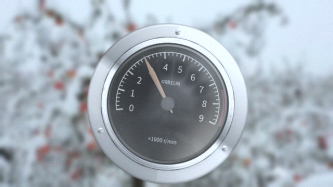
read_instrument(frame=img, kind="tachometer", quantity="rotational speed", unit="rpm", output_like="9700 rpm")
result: 3000 rpm
